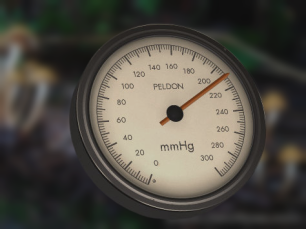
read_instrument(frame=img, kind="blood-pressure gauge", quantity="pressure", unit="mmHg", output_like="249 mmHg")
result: 210 mmHg
